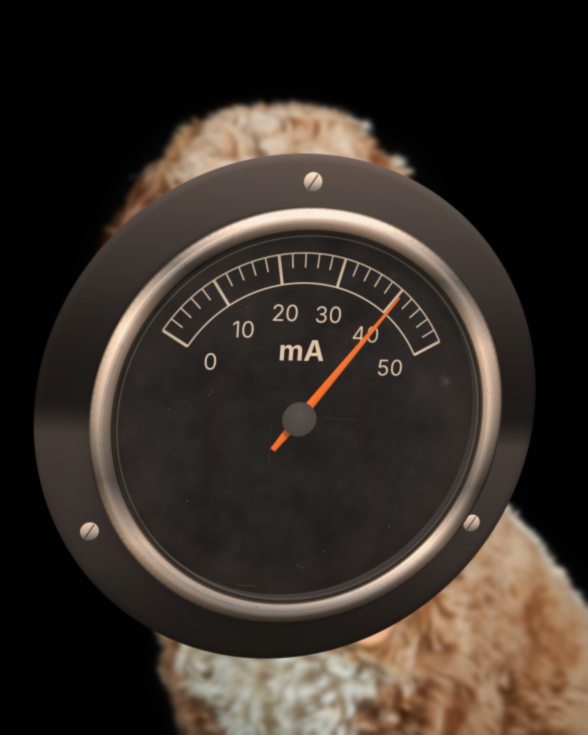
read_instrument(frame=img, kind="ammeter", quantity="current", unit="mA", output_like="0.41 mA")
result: 40 mA
